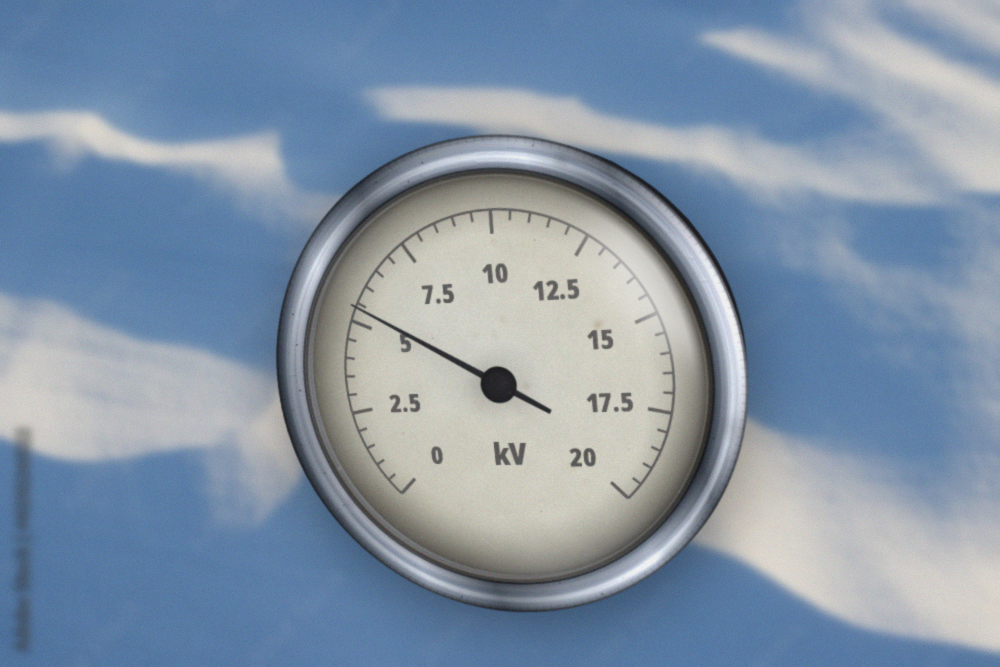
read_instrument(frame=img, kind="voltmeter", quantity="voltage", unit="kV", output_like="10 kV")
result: 5.5 kV
